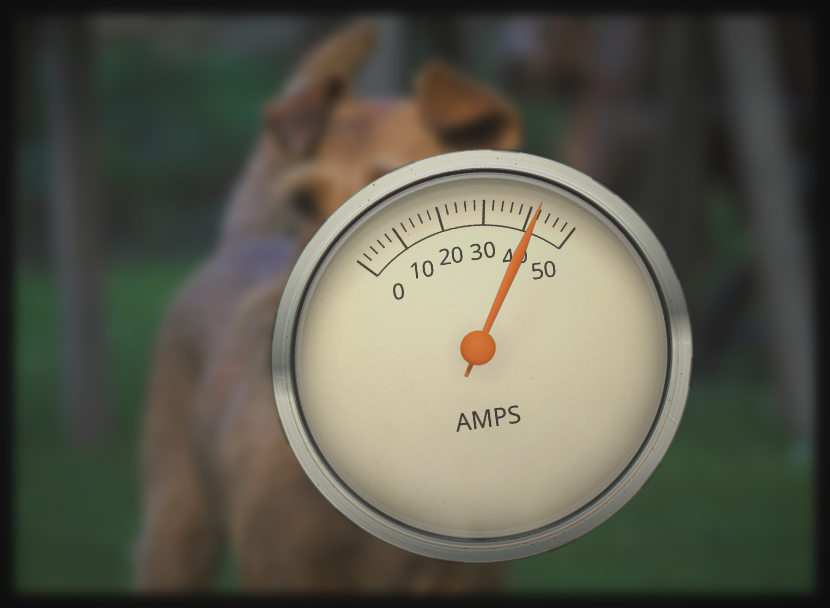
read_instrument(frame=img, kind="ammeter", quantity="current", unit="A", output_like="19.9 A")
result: 42 A
